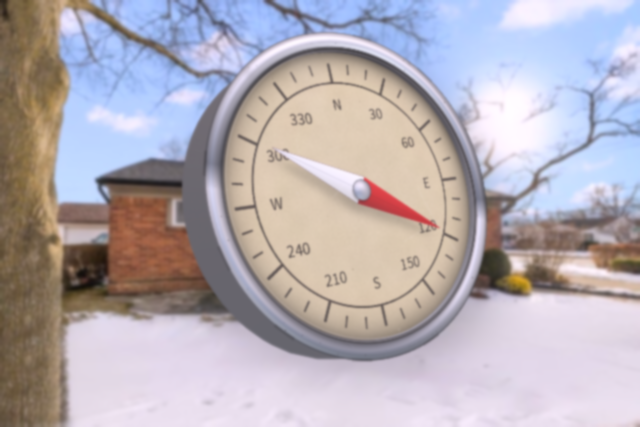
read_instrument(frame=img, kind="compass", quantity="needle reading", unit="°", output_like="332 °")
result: 120 °
